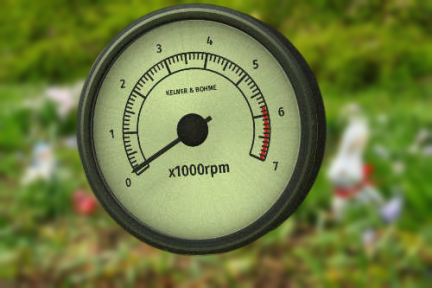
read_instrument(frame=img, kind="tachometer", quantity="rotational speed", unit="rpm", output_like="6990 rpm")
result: 100 rpm
